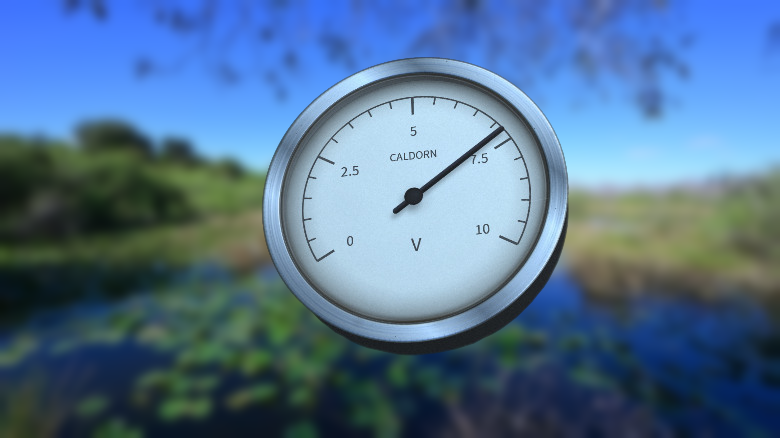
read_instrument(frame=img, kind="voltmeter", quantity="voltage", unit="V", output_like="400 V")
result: 7.25 V
